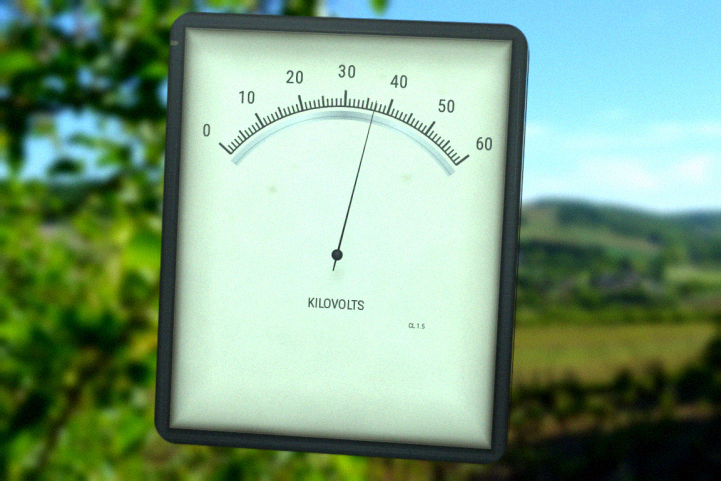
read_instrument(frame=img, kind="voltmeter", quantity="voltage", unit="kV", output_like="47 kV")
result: 37 kV
